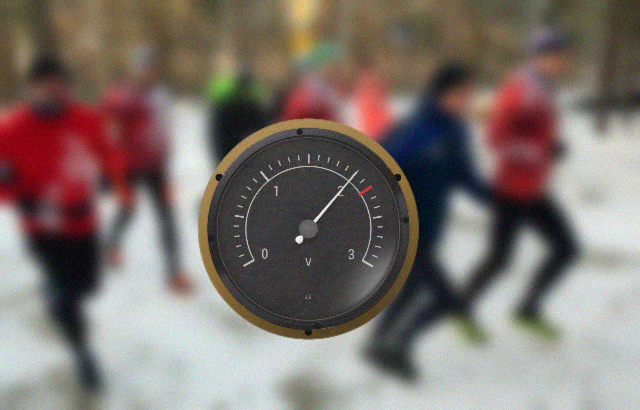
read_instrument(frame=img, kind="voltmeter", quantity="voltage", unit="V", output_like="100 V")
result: 2 V
